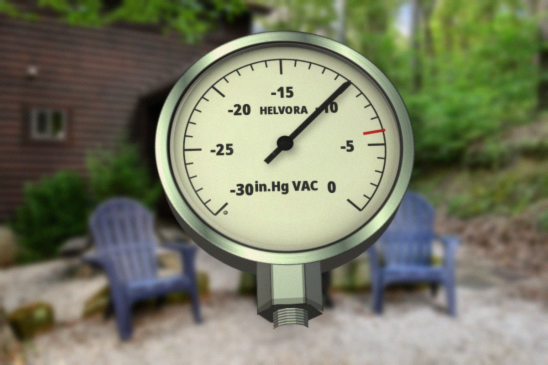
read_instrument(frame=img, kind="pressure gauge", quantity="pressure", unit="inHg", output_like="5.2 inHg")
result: -10 inHg
